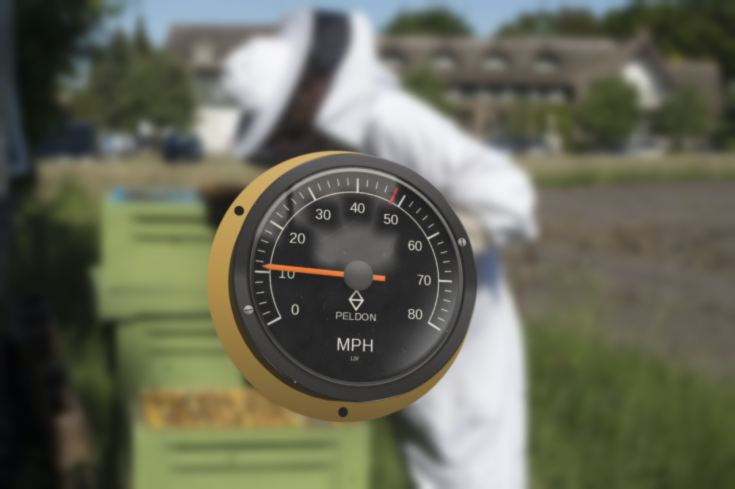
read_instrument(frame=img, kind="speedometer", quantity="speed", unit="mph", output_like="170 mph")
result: 11 mph
